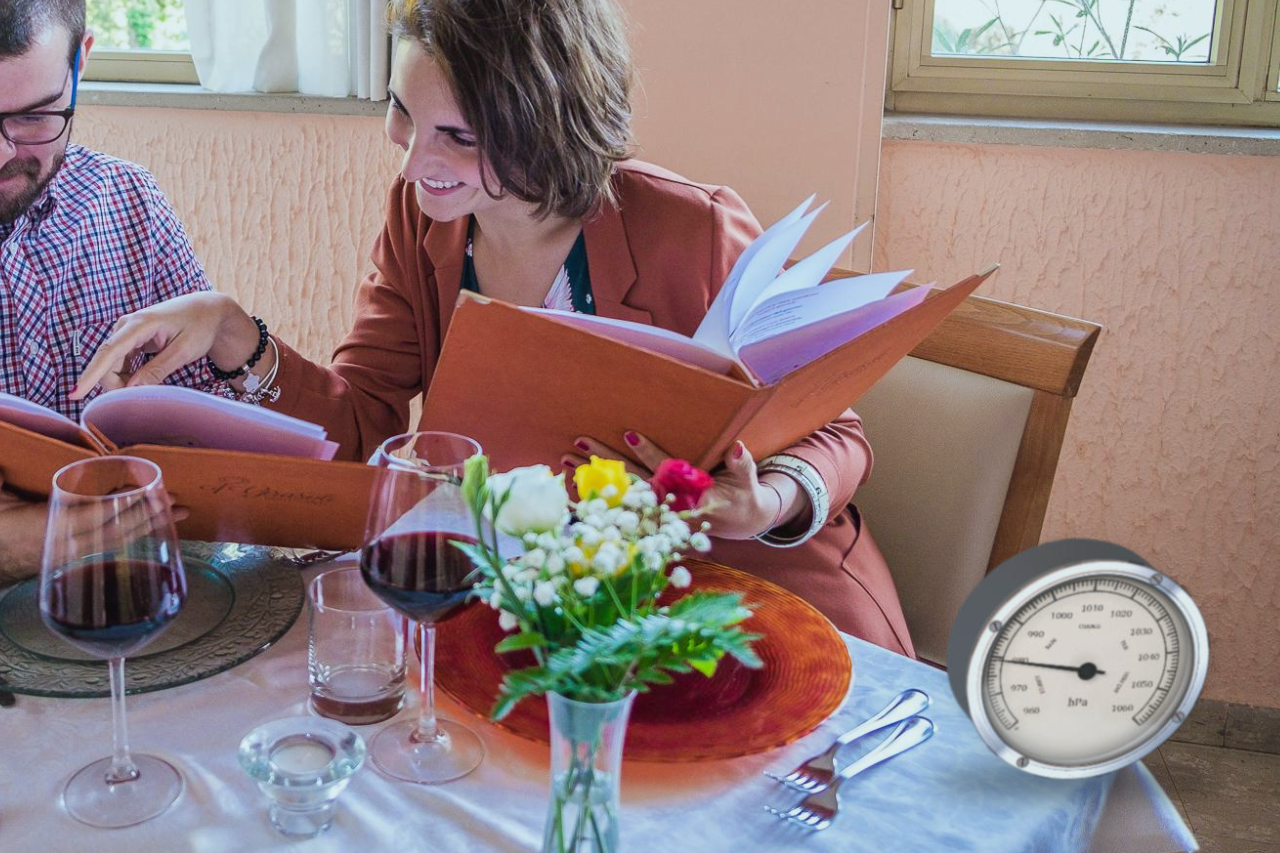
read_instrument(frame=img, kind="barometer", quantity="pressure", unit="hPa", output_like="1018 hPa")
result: 980 hPa
